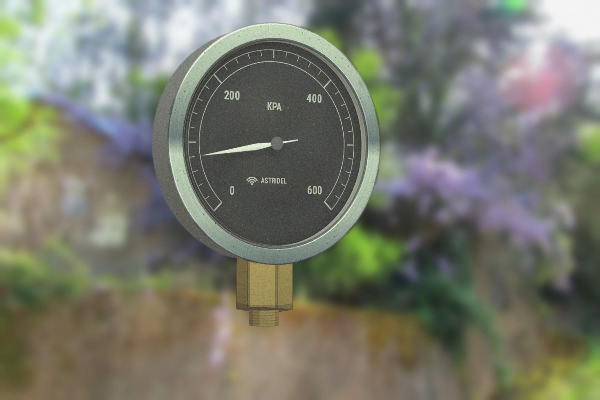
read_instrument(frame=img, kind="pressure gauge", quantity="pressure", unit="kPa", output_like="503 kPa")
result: 80 kPa
